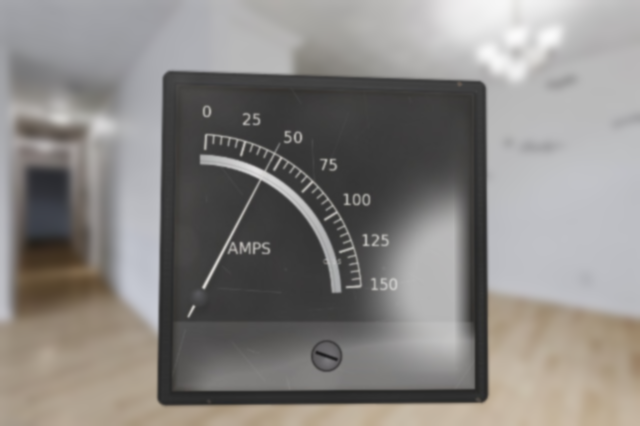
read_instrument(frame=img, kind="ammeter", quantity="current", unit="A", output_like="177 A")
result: 45 A
